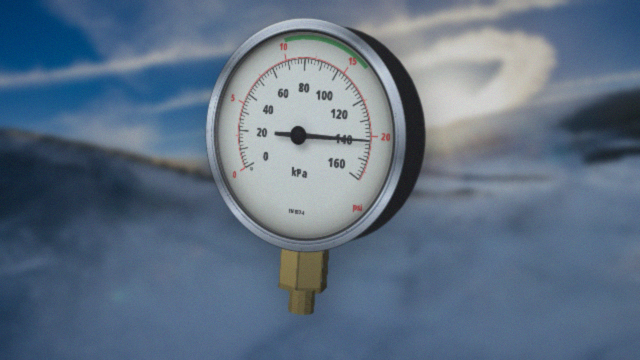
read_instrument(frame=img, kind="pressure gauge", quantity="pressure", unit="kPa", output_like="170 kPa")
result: 140 kPa
